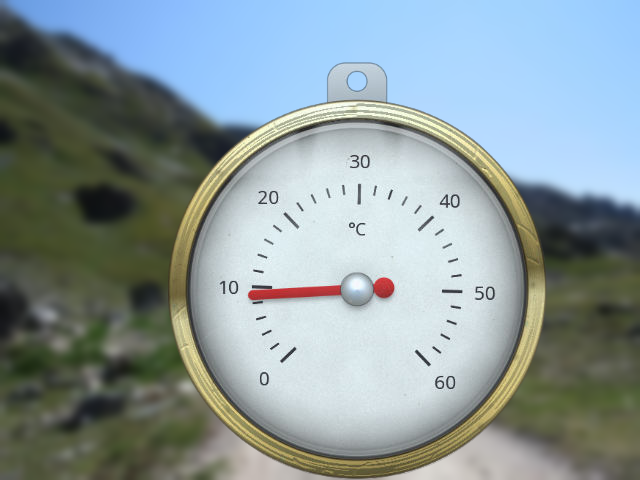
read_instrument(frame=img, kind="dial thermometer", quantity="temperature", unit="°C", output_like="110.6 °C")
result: 9 °C
